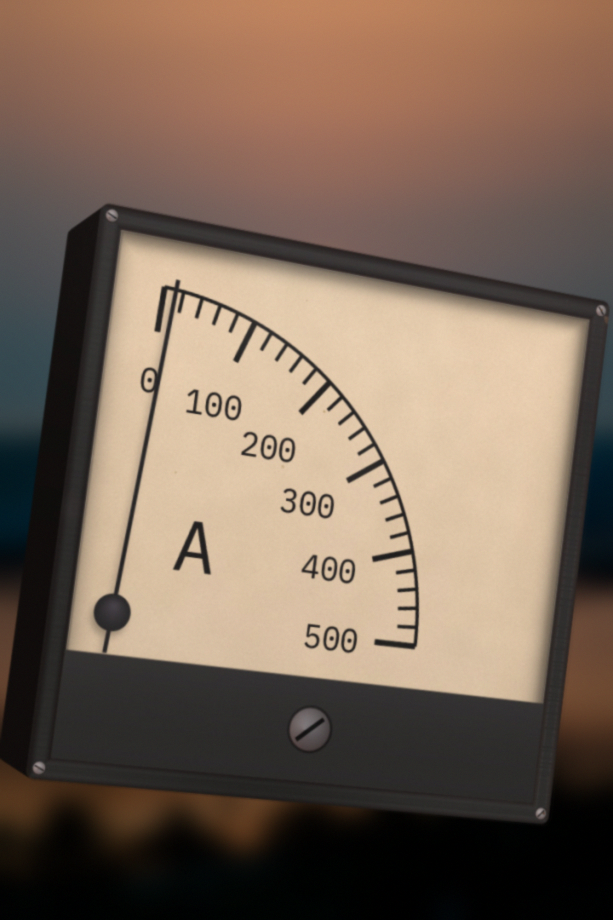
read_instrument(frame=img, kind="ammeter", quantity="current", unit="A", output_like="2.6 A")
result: 10 A
